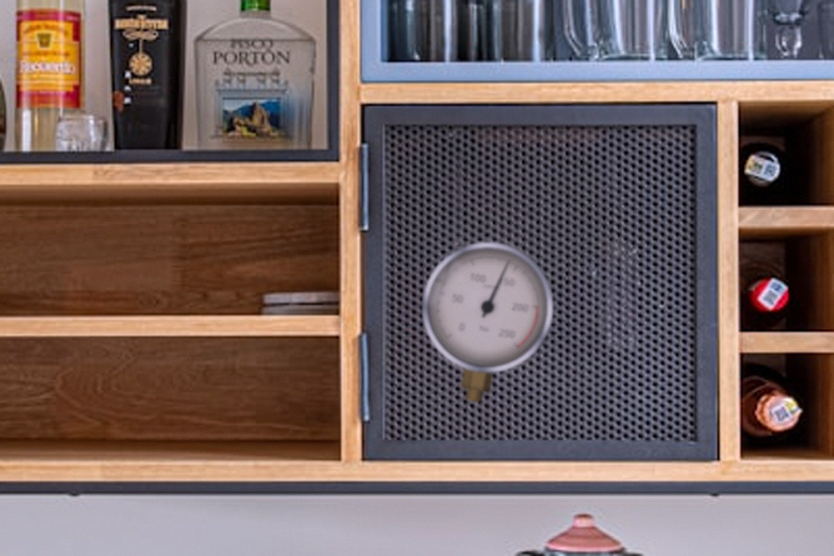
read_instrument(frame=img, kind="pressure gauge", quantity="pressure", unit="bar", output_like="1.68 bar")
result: 140 bar
